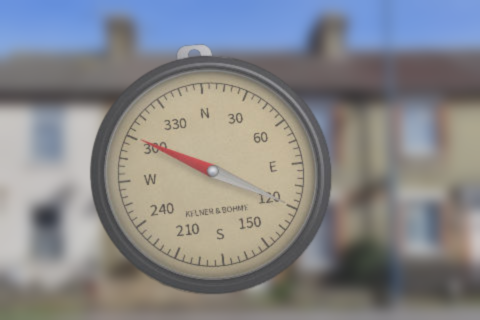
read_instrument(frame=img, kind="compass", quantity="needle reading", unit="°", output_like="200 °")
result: 300 °
